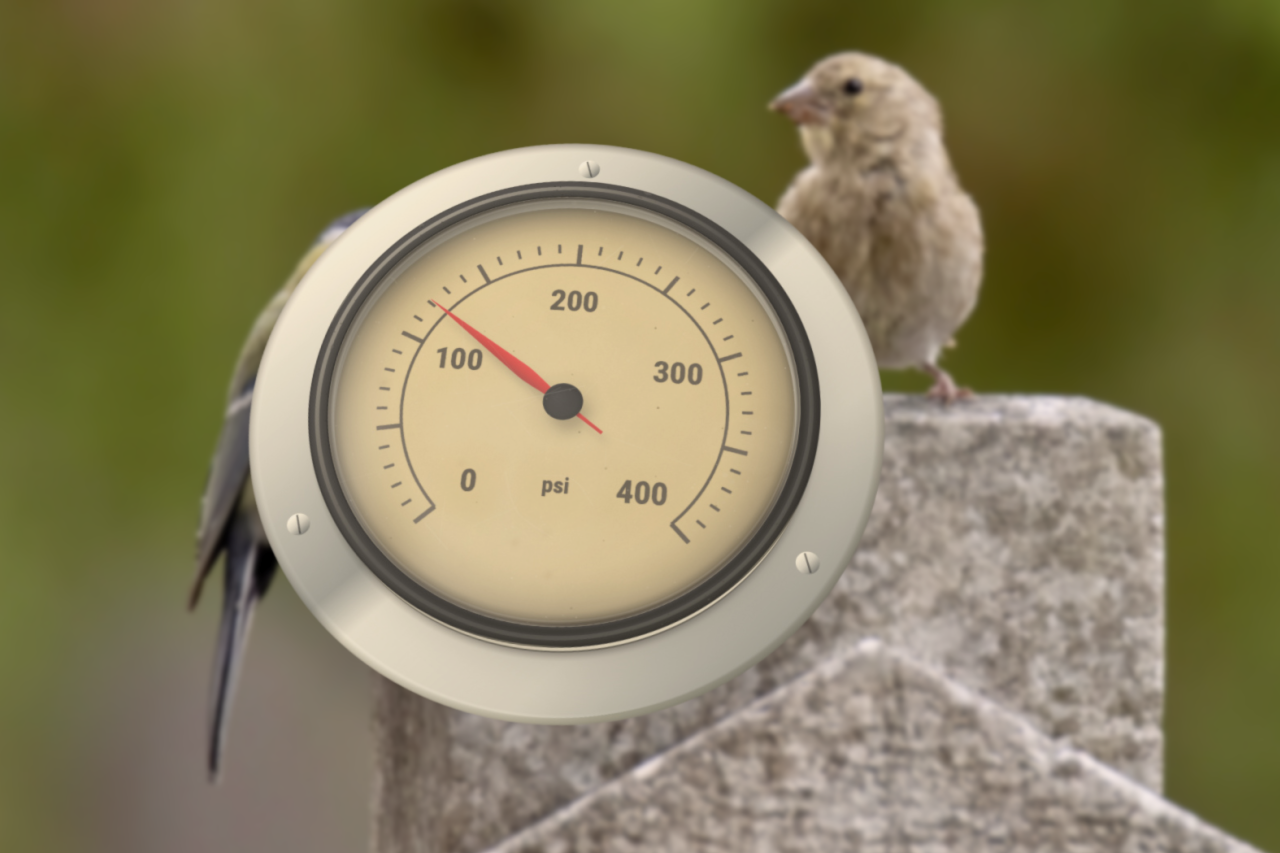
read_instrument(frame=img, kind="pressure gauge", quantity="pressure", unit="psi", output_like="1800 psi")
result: 120 psi
